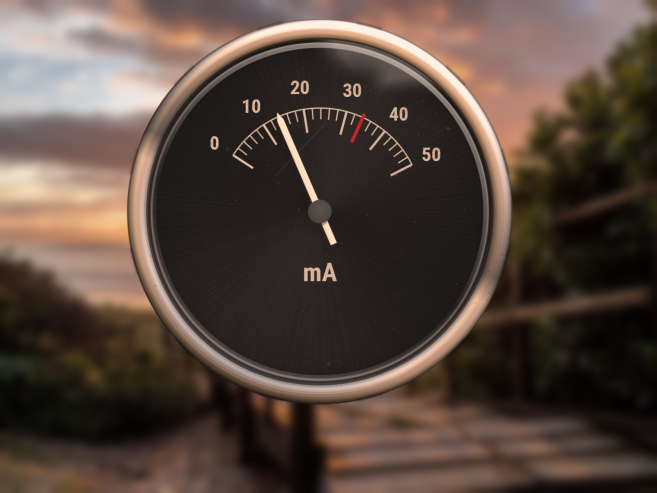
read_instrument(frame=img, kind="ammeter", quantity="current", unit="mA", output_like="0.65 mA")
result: 14 mA
